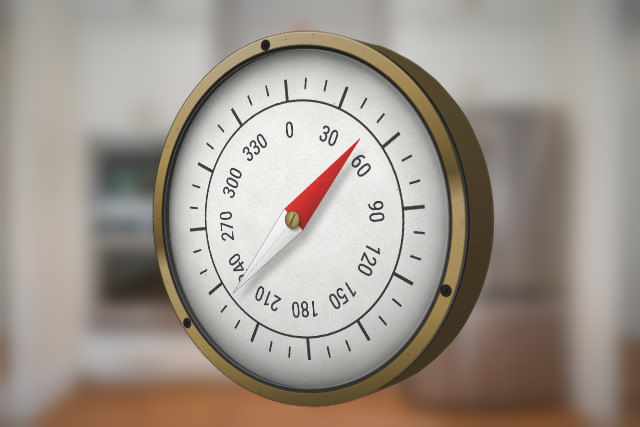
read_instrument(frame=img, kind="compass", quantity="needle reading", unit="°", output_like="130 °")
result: 50 °
